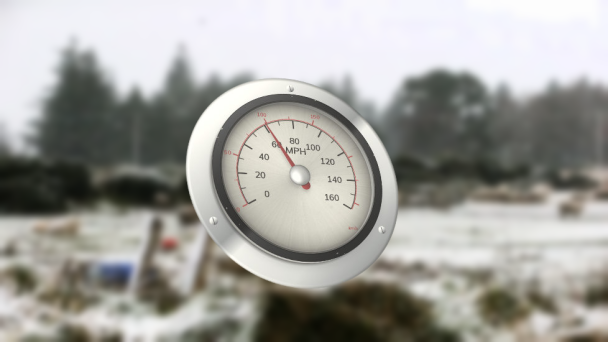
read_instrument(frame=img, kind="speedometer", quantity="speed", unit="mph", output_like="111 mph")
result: 60 mph
